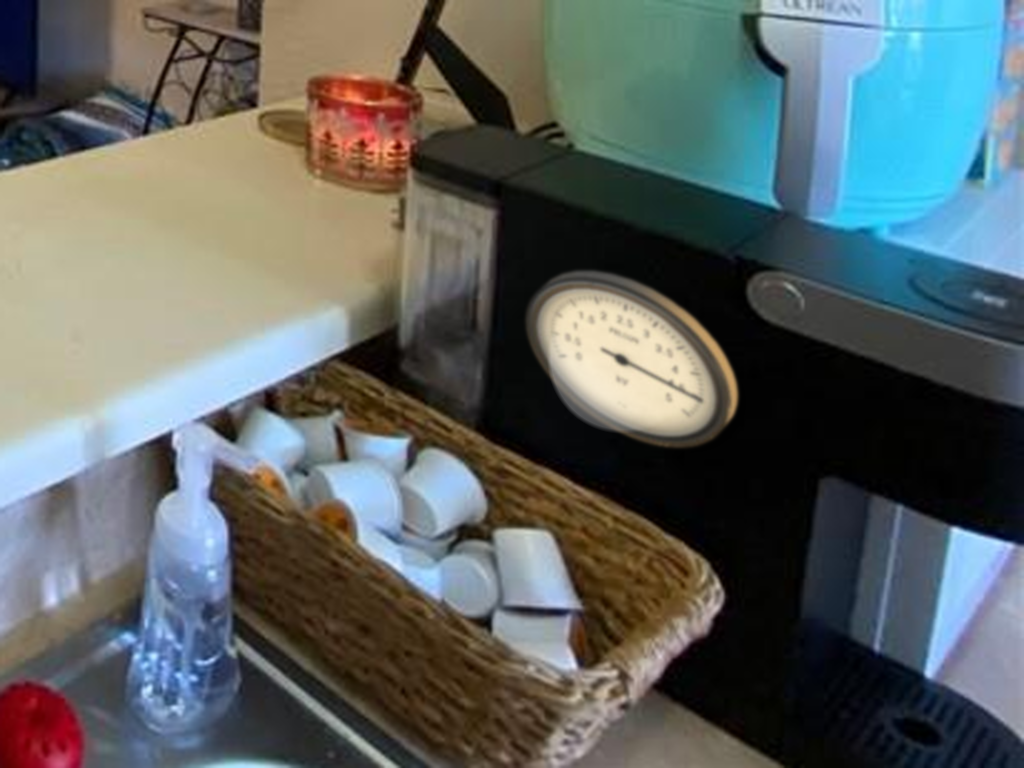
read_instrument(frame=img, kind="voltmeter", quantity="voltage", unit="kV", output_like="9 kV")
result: 4.5 kV
